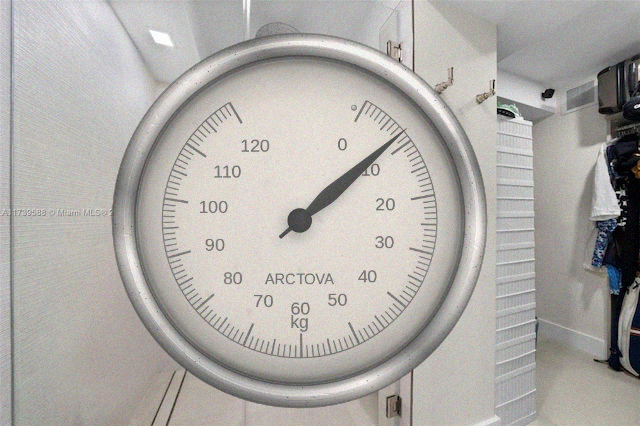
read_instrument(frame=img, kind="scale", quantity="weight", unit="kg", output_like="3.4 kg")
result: 8 kg
